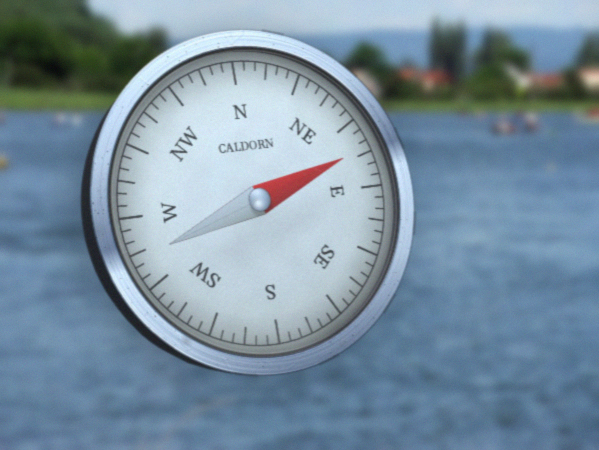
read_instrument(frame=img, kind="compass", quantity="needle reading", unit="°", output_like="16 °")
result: 72.5 °
